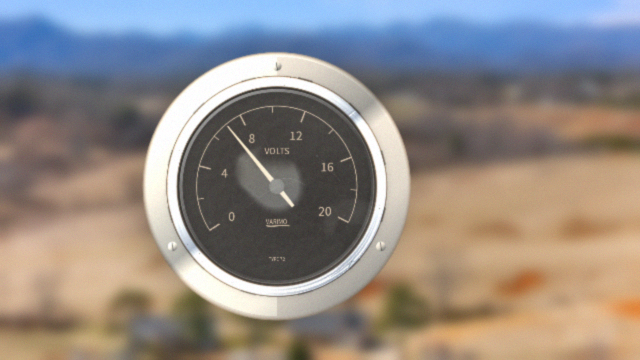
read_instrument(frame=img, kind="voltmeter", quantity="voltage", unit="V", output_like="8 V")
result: 7 V
